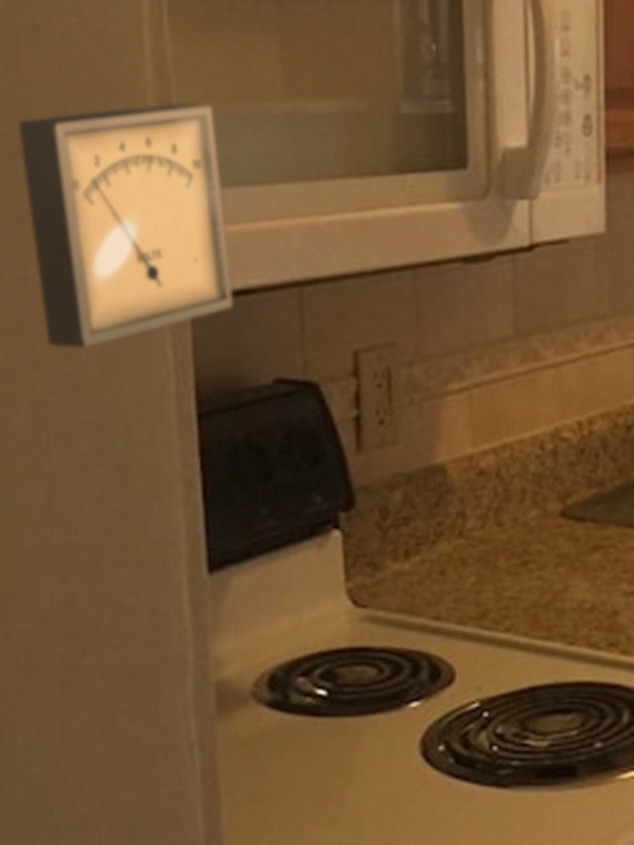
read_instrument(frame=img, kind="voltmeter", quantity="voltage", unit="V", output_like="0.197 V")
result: 1 V
